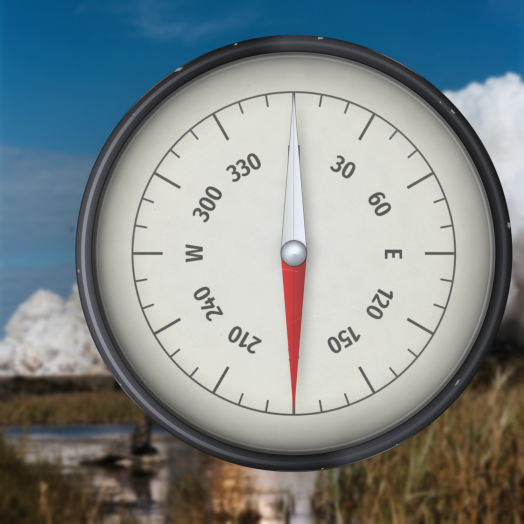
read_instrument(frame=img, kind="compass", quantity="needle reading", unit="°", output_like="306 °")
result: 180 °
